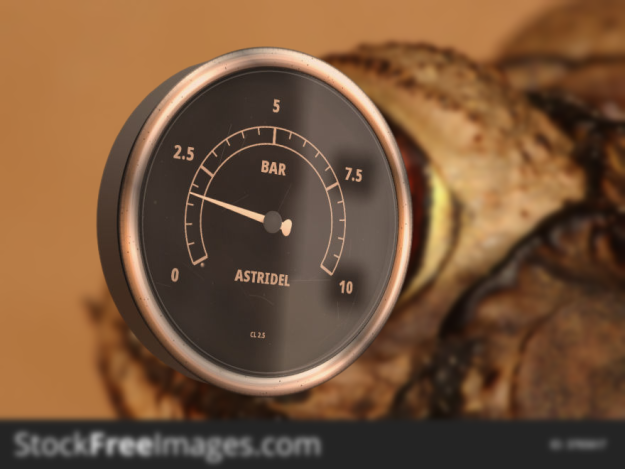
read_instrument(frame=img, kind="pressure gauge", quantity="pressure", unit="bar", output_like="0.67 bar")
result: 1.75 bar
